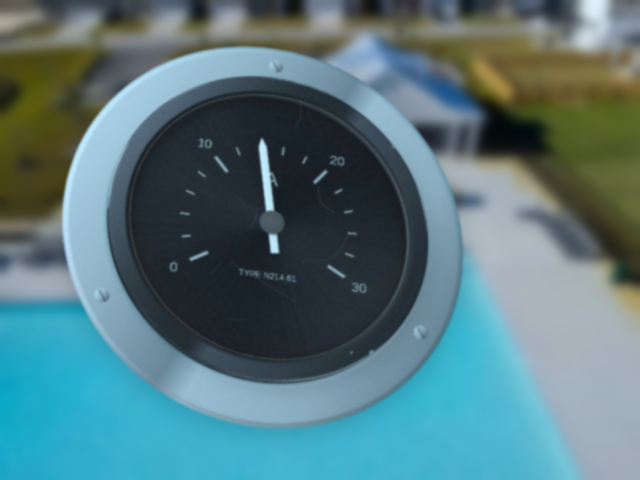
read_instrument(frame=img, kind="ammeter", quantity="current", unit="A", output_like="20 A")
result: 14 A
